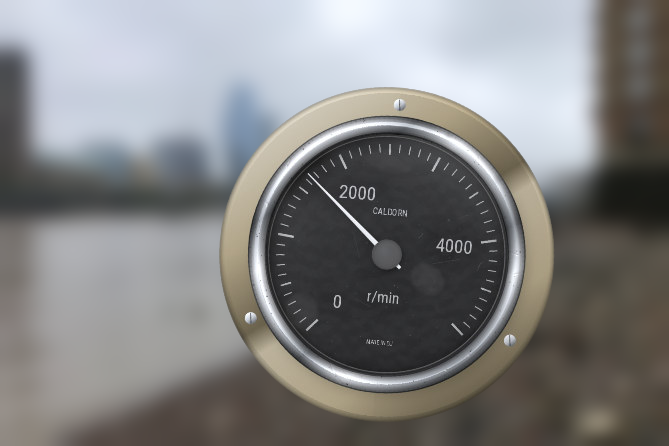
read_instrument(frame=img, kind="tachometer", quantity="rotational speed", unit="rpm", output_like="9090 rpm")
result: 1650 rpm
